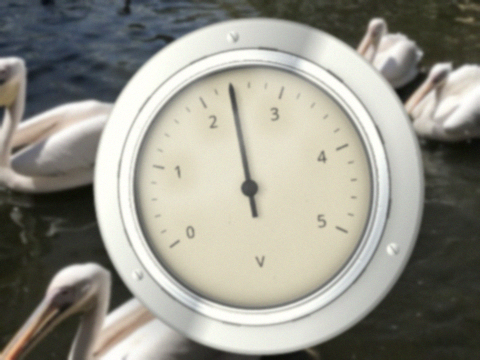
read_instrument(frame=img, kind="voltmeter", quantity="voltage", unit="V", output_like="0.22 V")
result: 2.4 V
